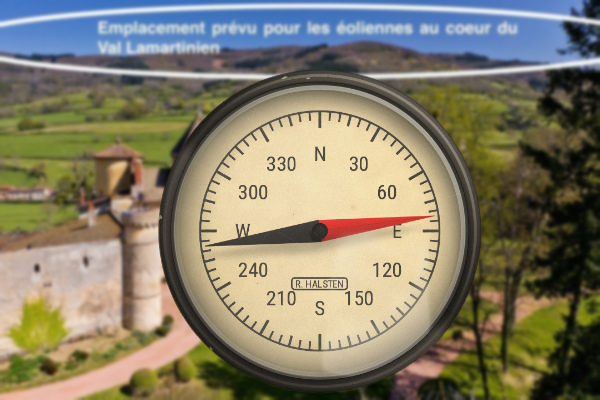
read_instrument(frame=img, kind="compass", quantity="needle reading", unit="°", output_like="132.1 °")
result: 82.5 °
